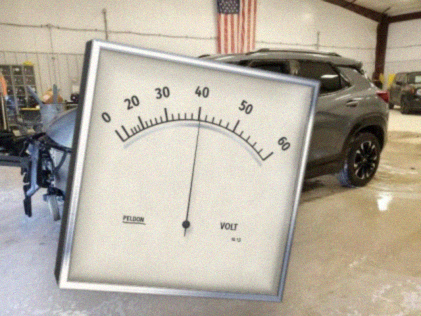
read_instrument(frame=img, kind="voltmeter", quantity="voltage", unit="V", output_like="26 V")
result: 40 V
